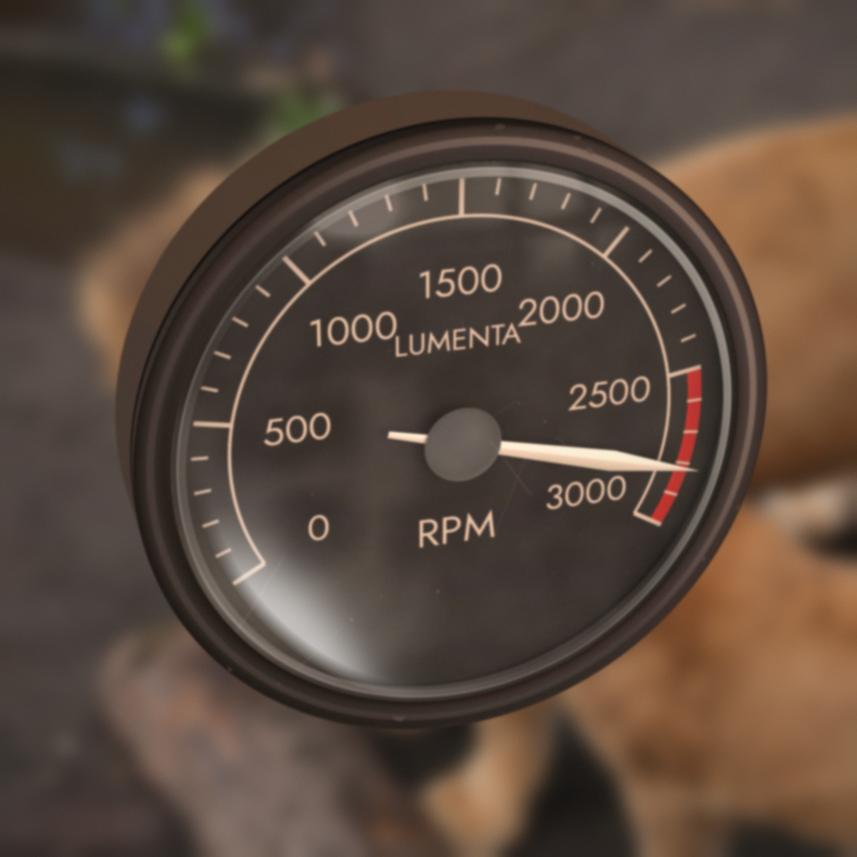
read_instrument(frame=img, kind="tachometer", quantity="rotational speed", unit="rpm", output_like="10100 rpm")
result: 2800 rpm
